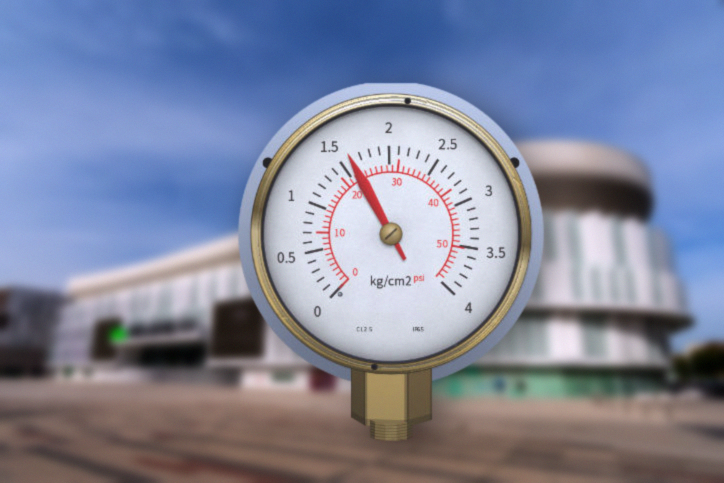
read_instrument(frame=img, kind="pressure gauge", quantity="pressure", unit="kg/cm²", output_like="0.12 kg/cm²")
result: 1.6 kg/cm²
